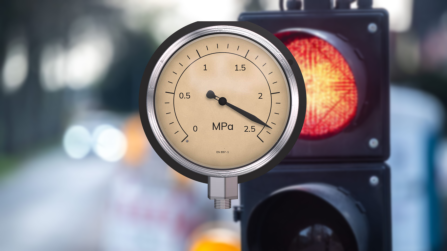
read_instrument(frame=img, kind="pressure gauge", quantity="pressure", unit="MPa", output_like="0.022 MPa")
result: 2.35 MPa
